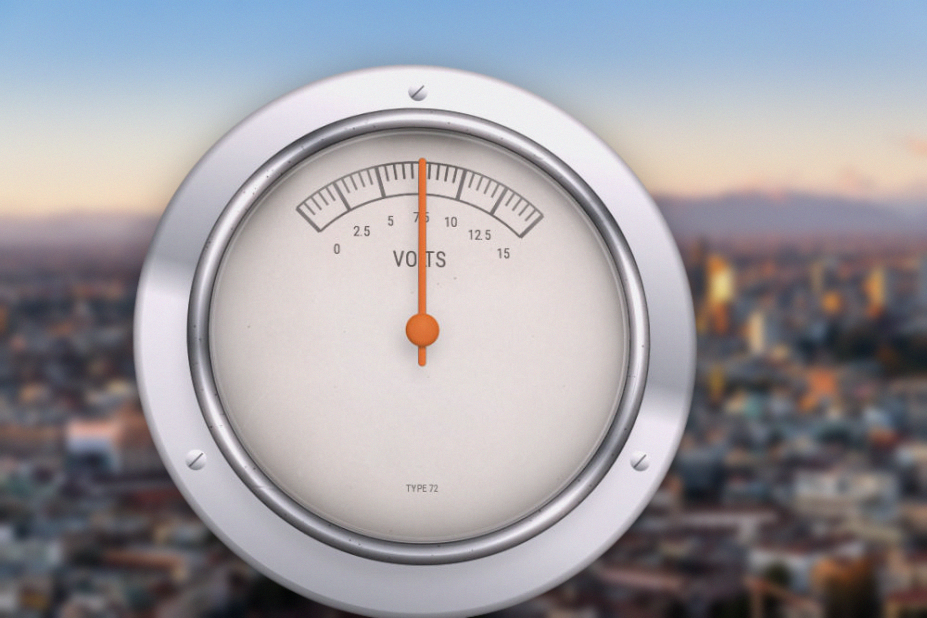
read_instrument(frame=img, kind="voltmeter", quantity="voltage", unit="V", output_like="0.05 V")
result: 7.5 V
